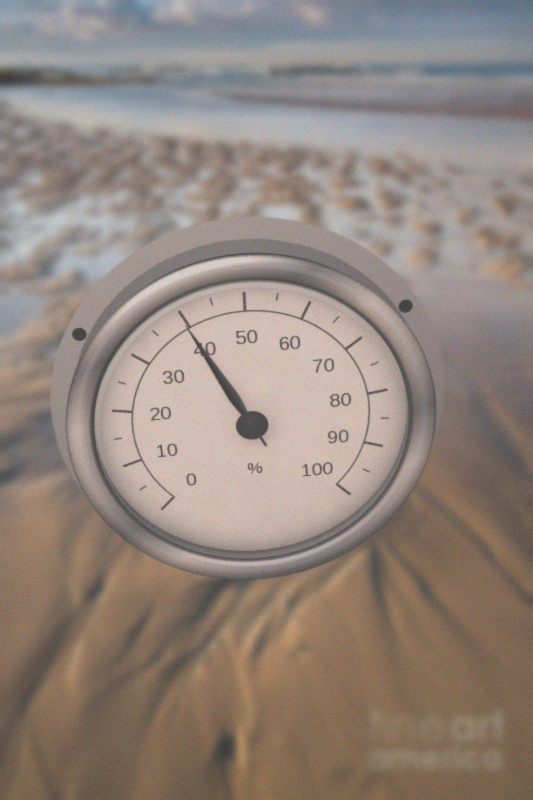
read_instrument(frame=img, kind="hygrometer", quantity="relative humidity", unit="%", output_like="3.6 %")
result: 40 %
